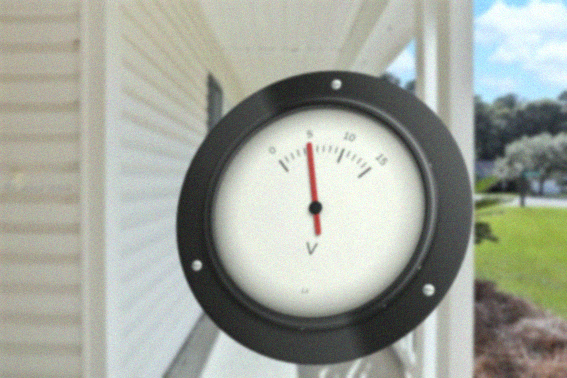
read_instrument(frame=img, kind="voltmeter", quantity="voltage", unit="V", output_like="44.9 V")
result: 5 V
